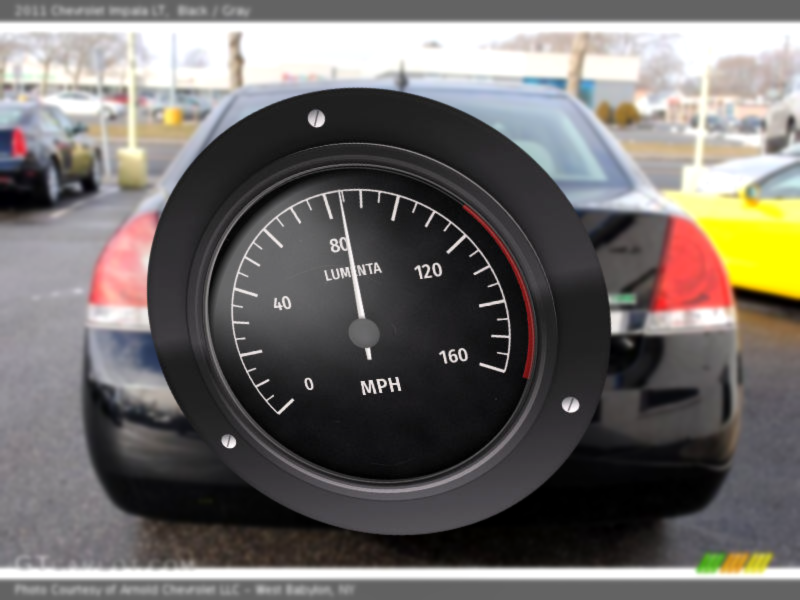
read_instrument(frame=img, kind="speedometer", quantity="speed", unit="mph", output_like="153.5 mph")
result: 85 mph
